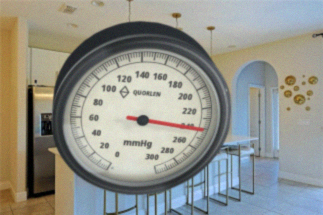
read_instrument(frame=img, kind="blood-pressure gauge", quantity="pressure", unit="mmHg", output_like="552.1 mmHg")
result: 240 mmHg
